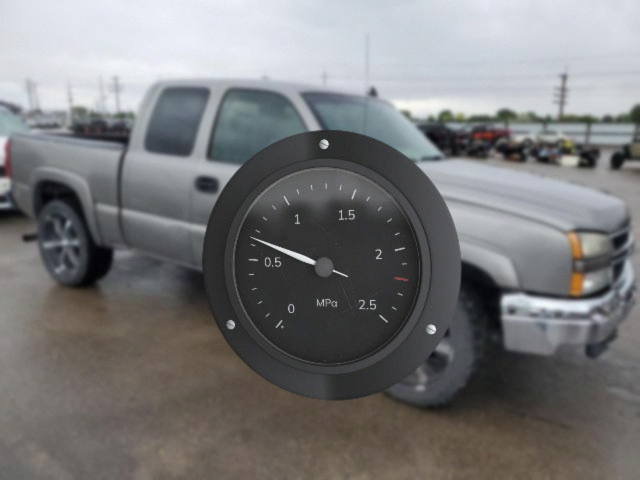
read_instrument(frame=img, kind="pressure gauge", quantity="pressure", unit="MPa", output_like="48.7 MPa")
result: 0.65 MPa
